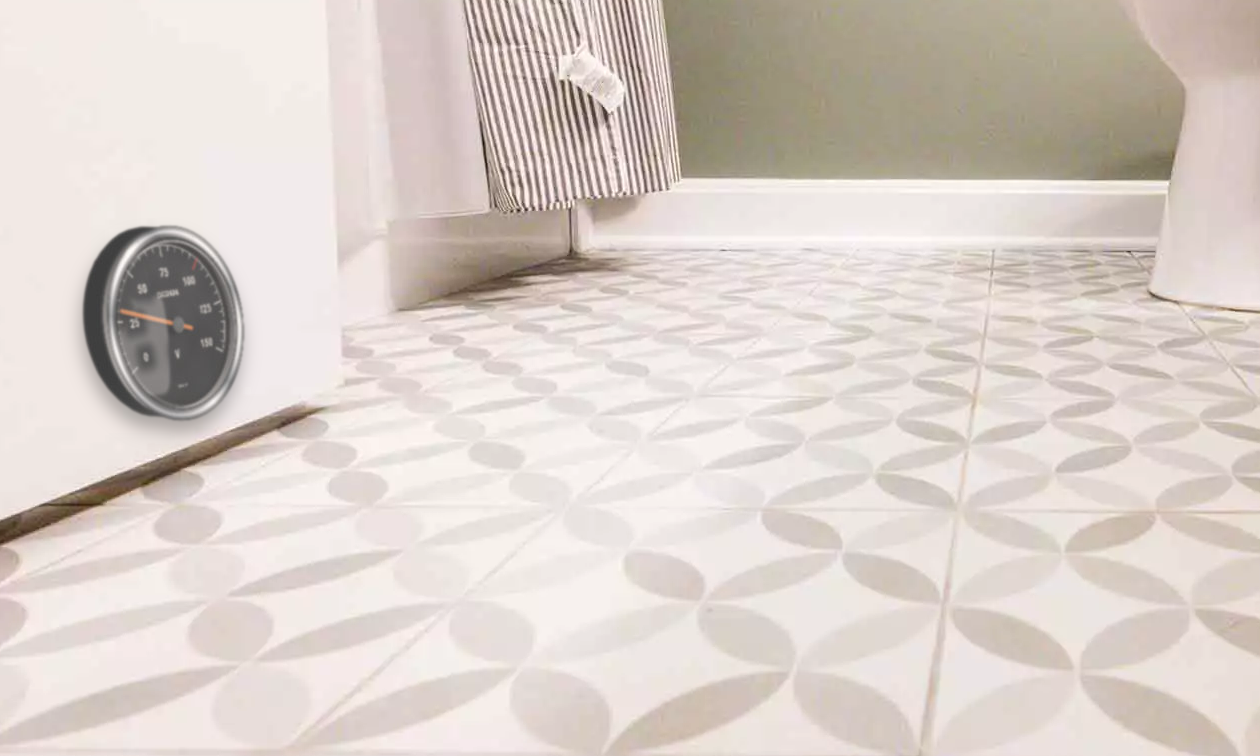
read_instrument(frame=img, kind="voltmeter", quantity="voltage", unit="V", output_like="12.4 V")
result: 30 V
